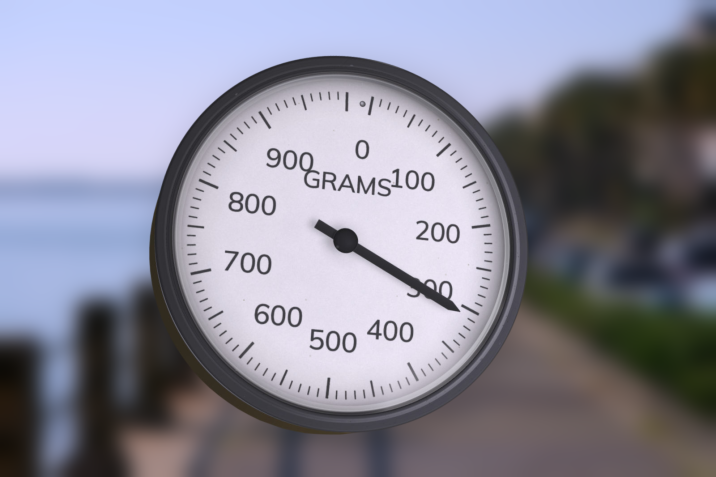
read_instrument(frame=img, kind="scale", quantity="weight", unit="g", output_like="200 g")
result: 310 g
